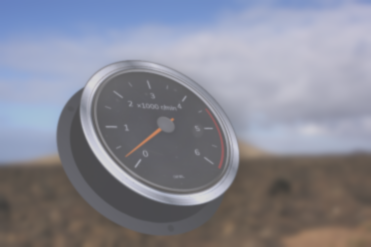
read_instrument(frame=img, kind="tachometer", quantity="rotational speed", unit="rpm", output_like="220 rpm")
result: 250 rpm
